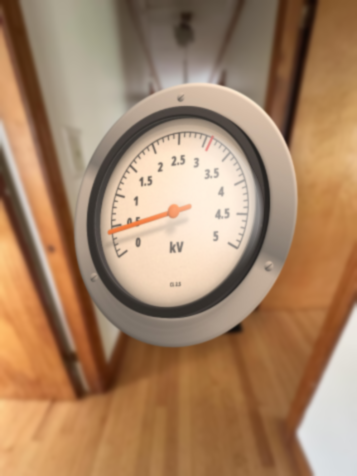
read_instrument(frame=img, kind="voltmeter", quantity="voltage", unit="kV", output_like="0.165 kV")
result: 0.4 kV
